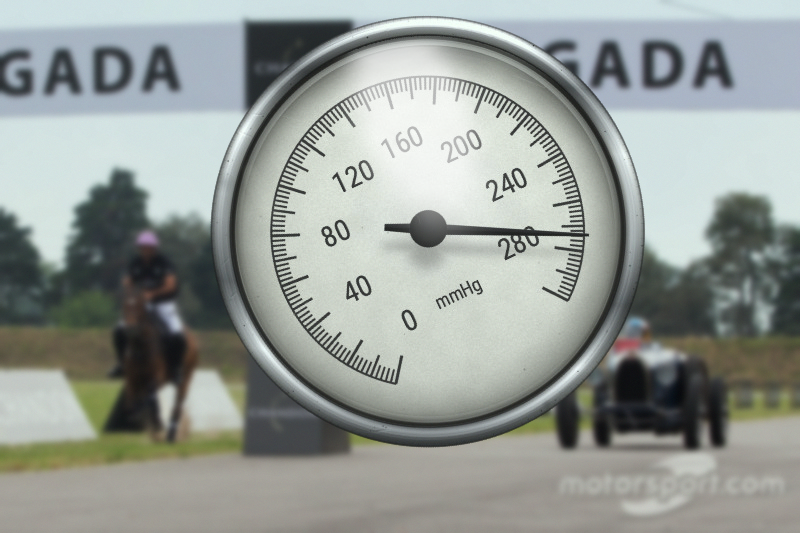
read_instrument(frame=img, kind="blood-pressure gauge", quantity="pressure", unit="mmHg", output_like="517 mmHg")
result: 274 mmHg
